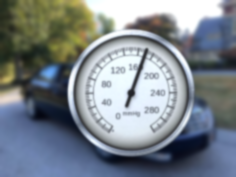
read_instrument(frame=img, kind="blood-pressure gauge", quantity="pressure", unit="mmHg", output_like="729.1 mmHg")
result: 170 mmHg
